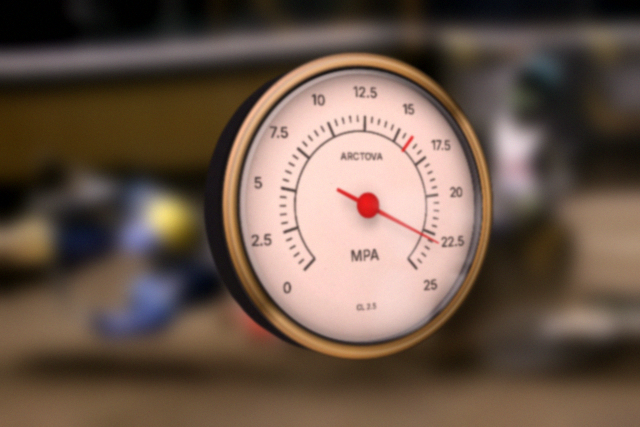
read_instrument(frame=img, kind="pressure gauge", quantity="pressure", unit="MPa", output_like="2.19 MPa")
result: 23 MPa
